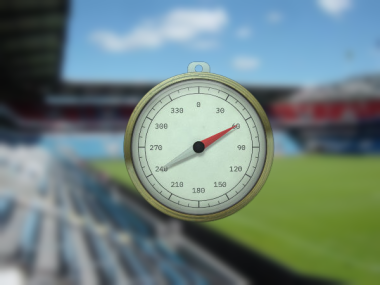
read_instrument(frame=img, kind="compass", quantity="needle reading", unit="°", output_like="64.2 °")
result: 60 °
